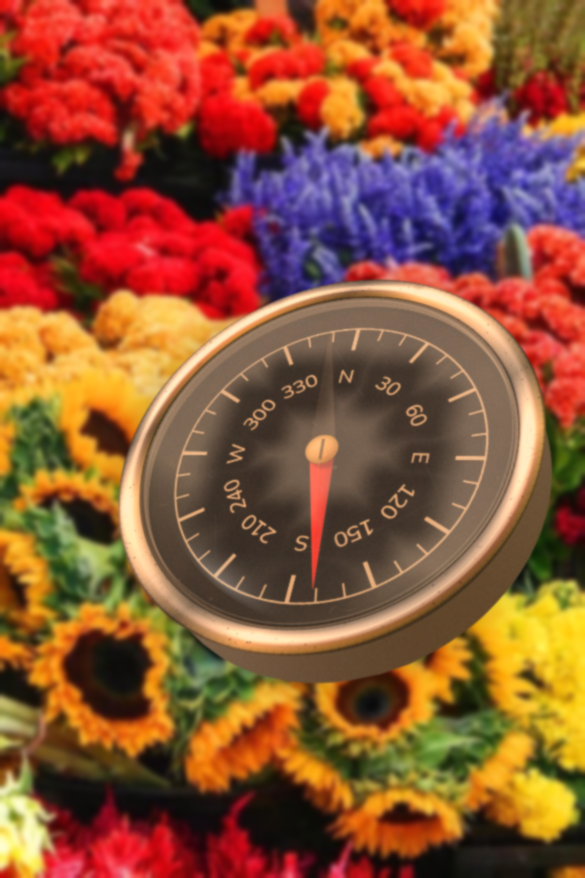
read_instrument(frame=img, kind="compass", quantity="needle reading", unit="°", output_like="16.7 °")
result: 170 °
